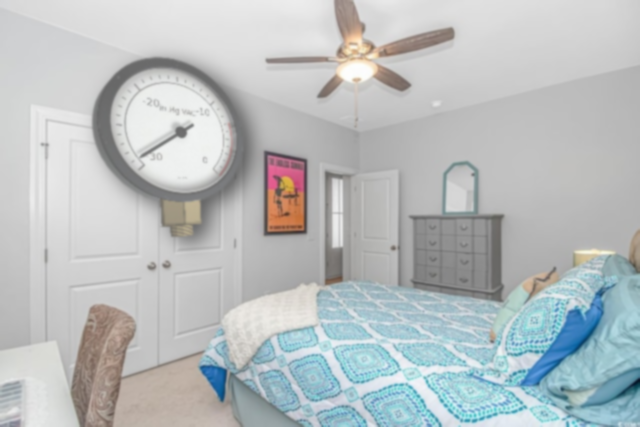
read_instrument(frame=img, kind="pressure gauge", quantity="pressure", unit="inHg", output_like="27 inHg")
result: -29 inHg
